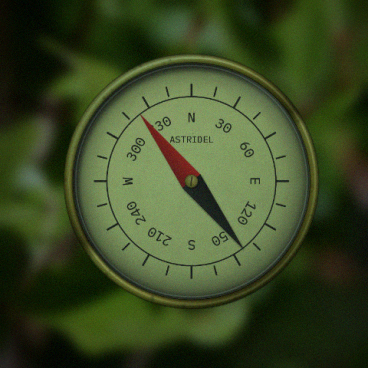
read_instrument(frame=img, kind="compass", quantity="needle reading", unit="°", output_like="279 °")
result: 322.5 °
